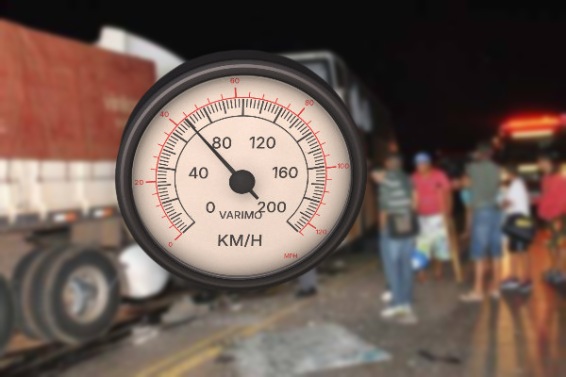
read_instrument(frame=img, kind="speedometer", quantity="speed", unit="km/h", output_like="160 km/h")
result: 70 km/h
